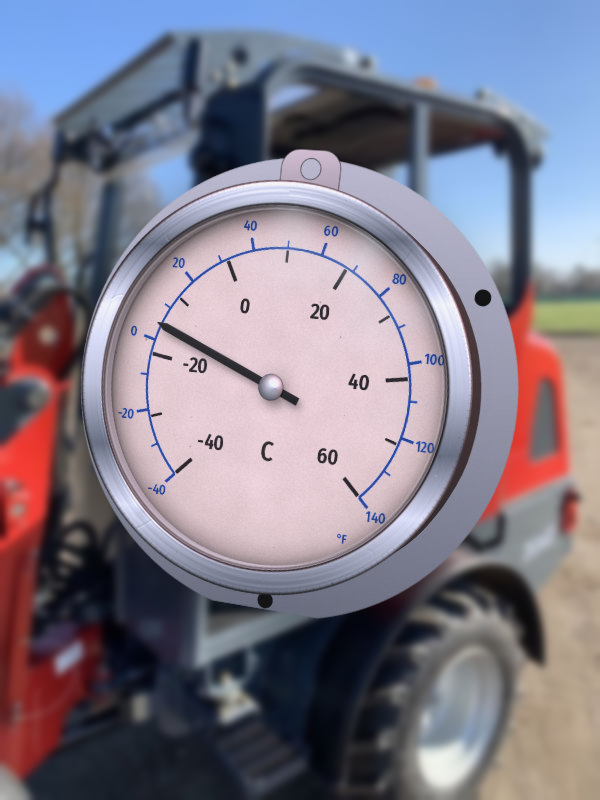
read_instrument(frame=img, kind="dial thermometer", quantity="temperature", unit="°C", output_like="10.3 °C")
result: -15 °C
